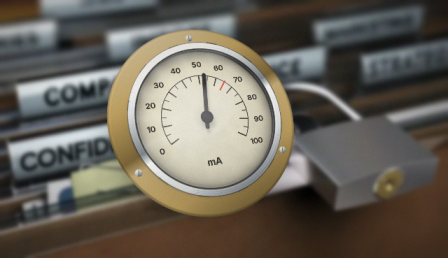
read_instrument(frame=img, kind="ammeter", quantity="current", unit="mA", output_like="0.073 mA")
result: 52.5 mA
